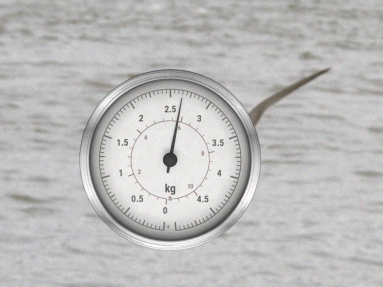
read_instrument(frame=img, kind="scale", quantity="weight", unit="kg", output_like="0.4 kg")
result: 2.65 kg
